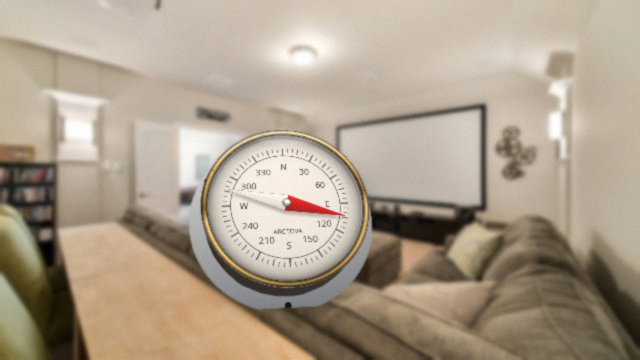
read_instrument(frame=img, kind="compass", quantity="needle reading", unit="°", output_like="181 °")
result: 105 °
